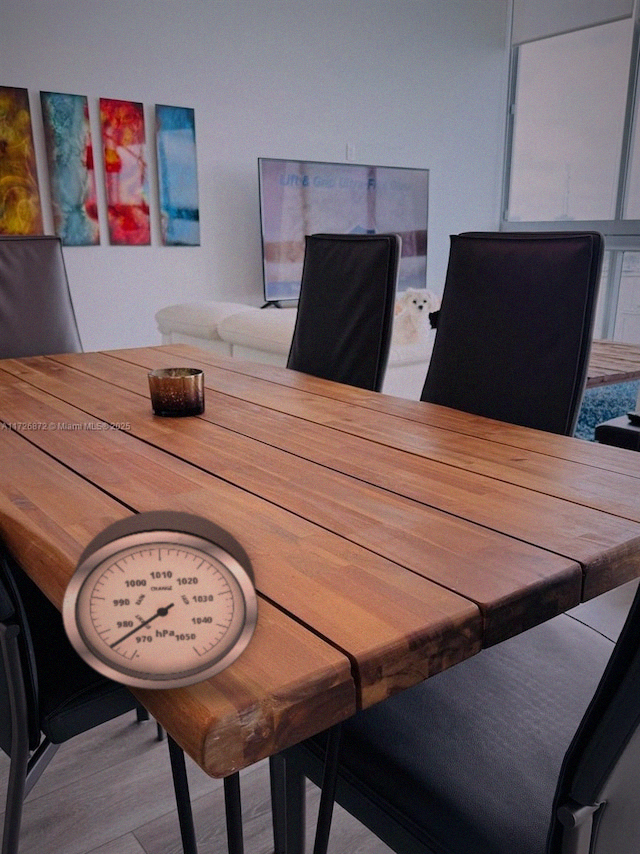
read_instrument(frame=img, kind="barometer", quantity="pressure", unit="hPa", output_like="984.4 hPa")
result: 976 hPa
